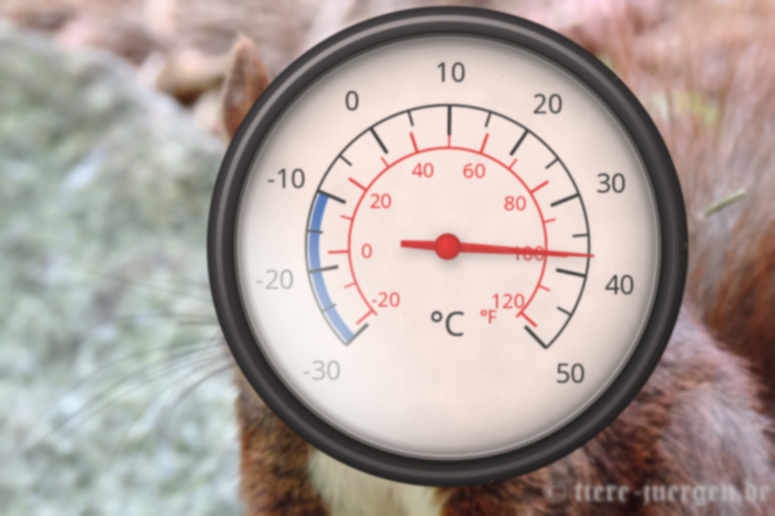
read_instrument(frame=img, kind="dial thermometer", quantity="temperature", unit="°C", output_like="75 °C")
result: 37.5 °C
